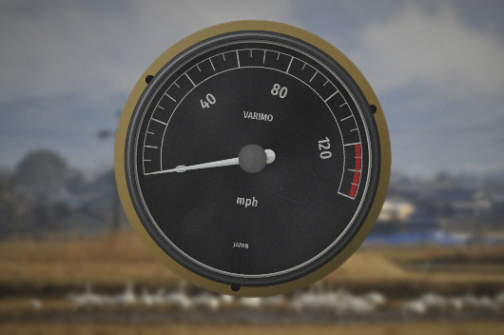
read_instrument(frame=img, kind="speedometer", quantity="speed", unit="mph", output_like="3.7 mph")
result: 0 mph
